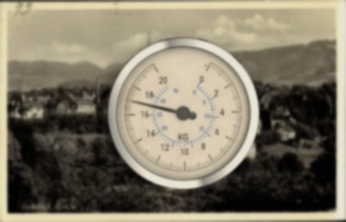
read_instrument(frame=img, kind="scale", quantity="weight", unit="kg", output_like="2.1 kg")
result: 17 kg
